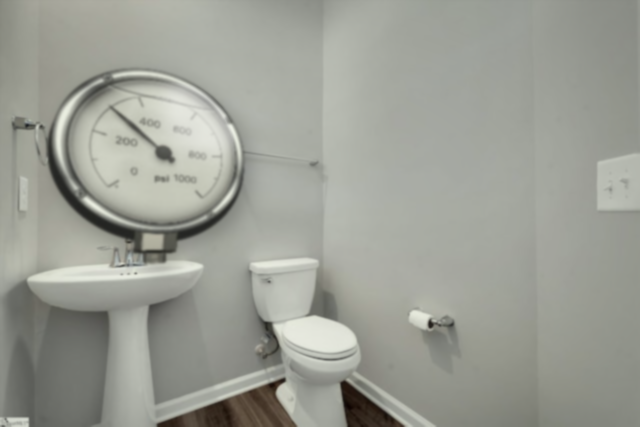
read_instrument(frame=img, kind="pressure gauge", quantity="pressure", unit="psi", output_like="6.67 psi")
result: 300 psi
